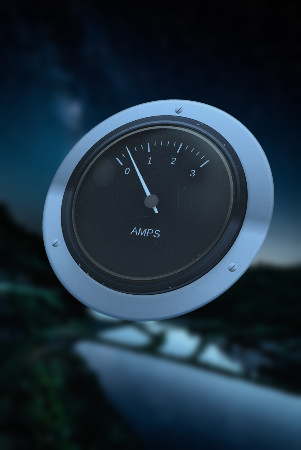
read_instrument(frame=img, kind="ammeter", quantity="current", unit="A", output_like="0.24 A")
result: 0.4 A
